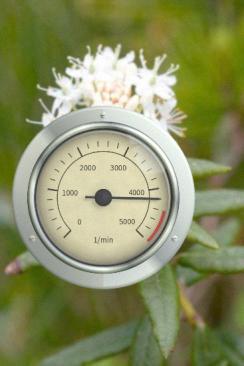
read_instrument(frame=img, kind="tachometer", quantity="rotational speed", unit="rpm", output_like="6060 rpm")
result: 4200 rpm
